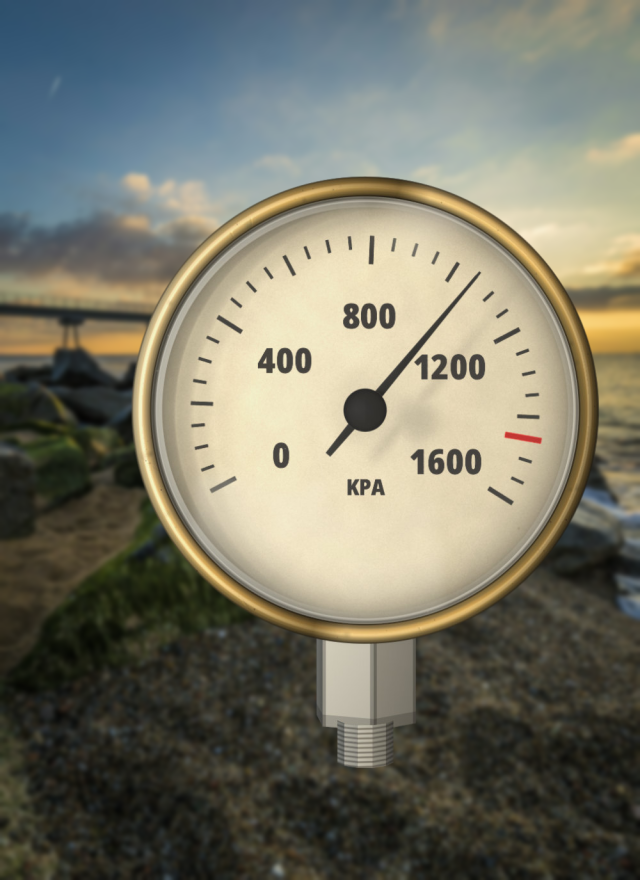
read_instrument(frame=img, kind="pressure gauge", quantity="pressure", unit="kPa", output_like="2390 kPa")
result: 1050 kPa
